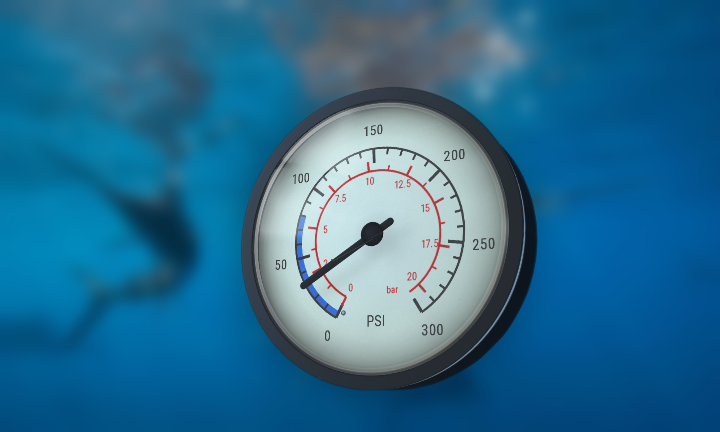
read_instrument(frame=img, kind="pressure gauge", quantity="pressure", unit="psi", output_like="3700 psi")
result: 30 psi
